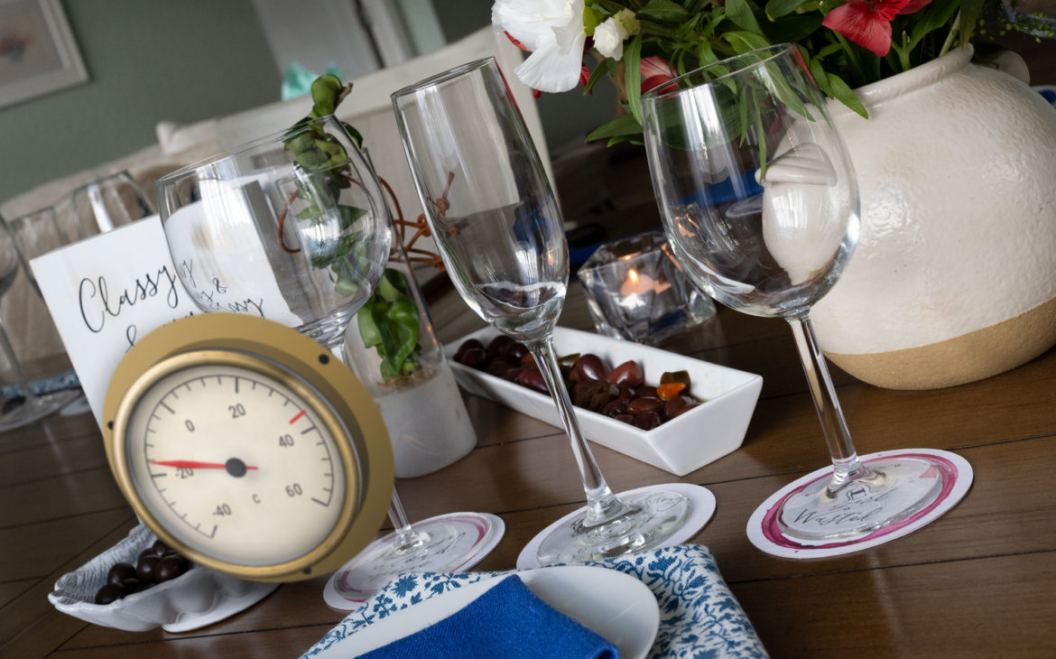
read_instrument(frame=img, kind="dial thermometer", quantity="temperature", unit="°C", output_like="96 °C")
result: -16 °C
